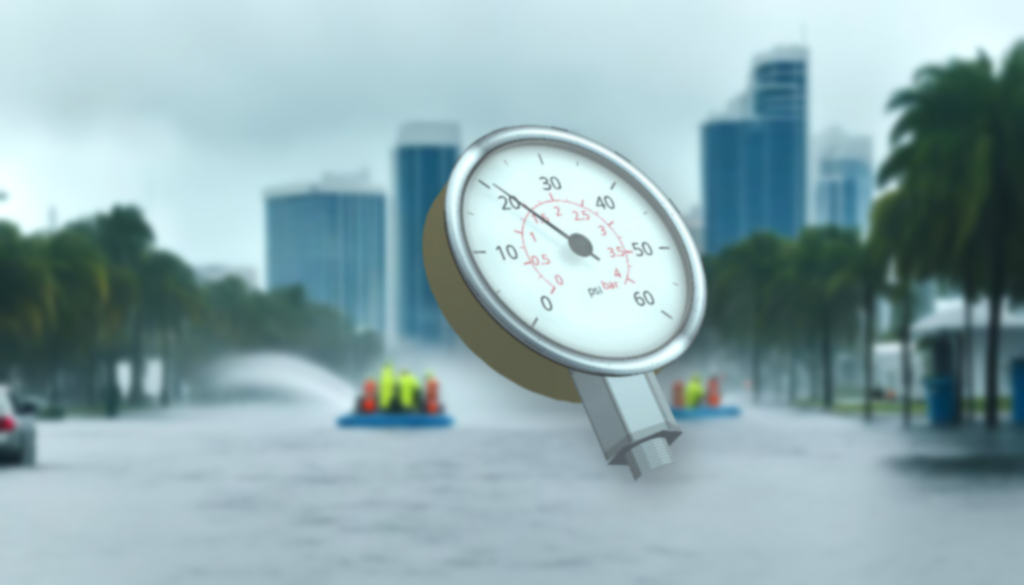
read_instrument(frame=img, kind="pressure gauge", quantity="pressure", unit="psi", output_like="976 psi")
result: 20 psi
